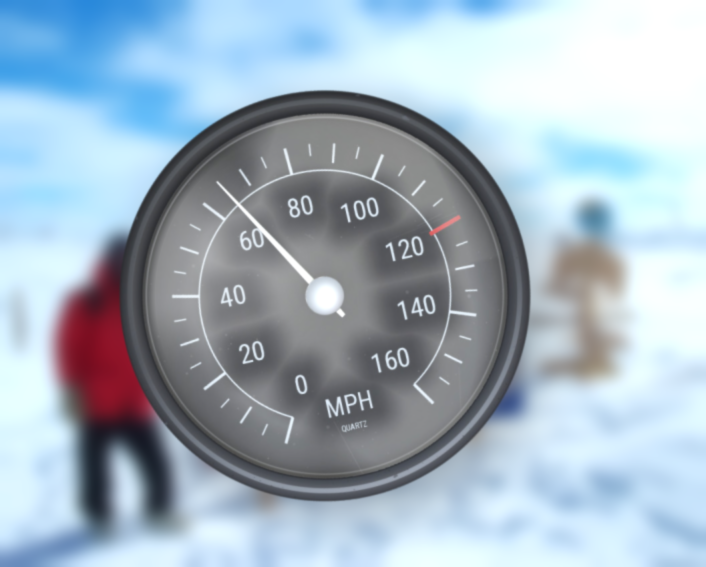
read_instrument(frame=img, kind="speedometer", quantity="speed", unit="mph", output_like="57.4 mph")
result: 65 mph
